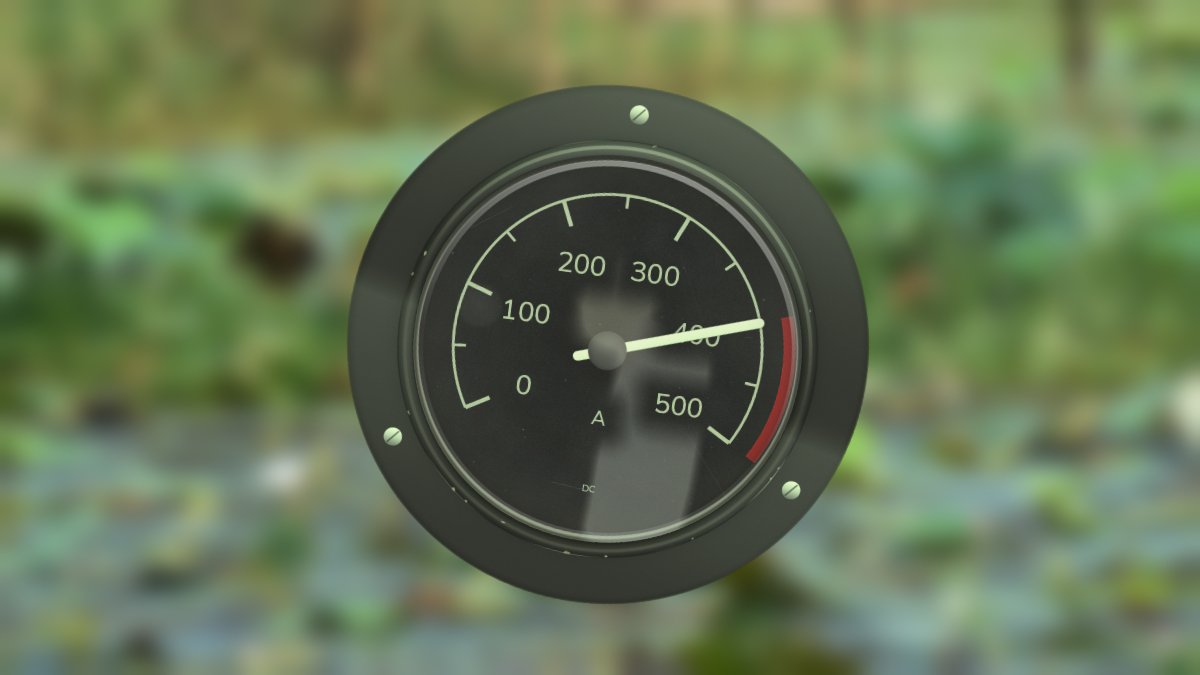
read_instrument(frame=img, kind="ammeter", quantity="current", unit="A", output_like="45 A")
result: 400 A
